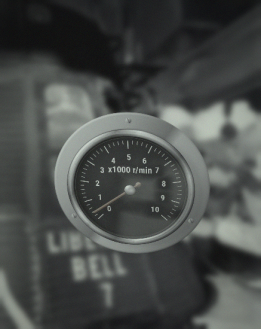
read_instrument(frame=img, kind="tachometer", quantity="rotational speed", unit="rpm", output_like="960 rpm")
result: 400 rpm
